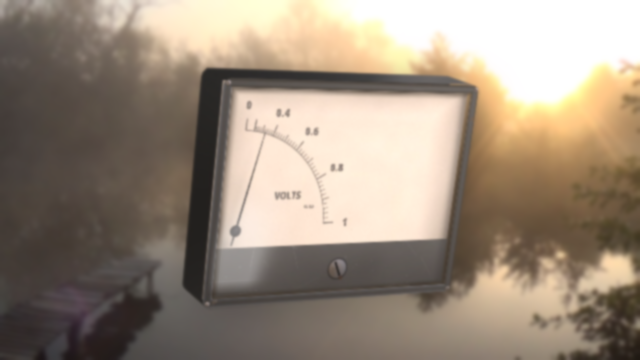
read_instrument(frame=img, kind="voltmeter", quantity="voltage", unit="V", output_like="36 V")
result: 0.3 V
